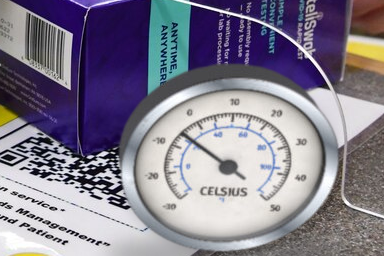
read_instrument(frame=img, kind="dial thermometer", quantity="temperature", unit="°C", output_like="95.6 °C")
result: -5 °C
